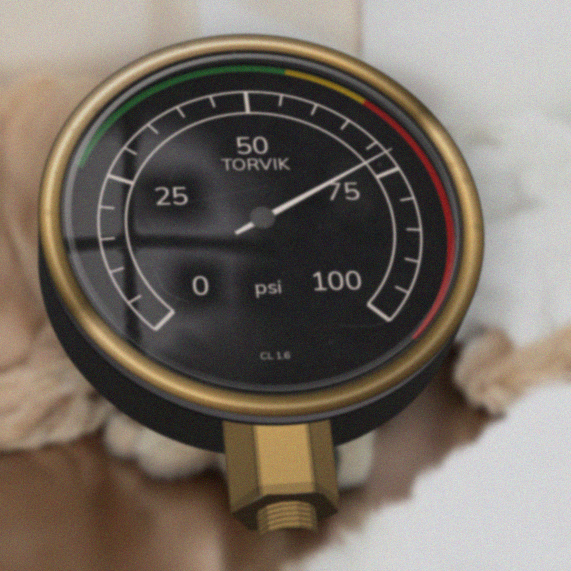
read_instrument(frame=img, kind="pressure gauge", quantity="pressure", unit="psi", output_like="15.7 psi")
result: 72.5 psi
